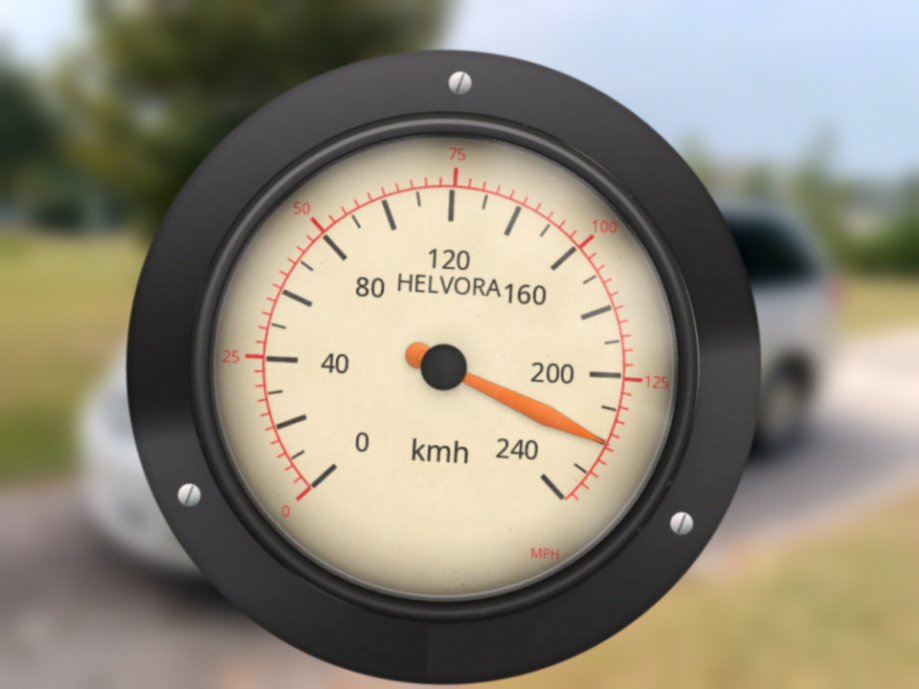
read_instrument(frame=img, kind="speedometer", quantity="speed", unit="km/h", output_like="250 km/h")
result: 220 km/h
